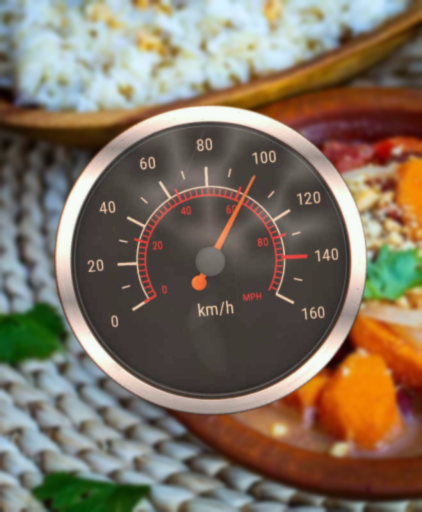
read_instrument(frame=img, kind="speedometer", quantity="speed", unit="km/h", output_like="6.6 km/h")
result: 100 km/h
